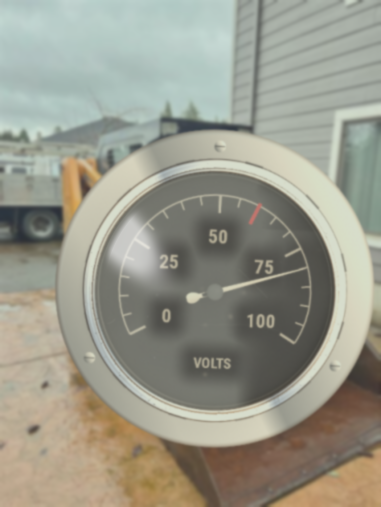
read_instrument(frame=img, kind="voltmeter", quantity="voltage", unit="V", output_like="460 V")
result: 80 V
